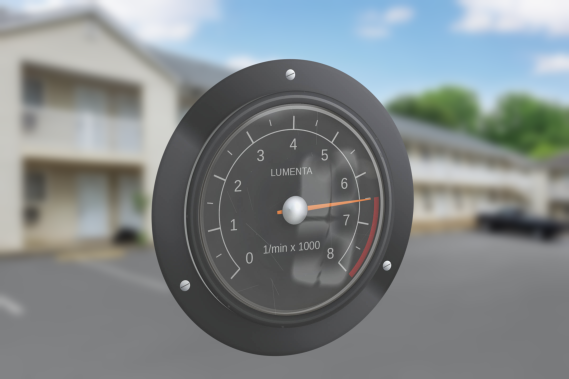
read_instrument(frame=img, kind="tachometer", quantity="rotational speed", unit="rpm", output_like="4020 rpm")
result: 6500 rpm
